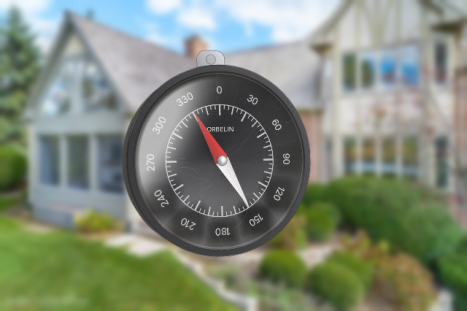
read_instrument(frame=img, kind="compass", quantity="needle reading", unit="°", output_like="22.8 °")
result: 330 °
